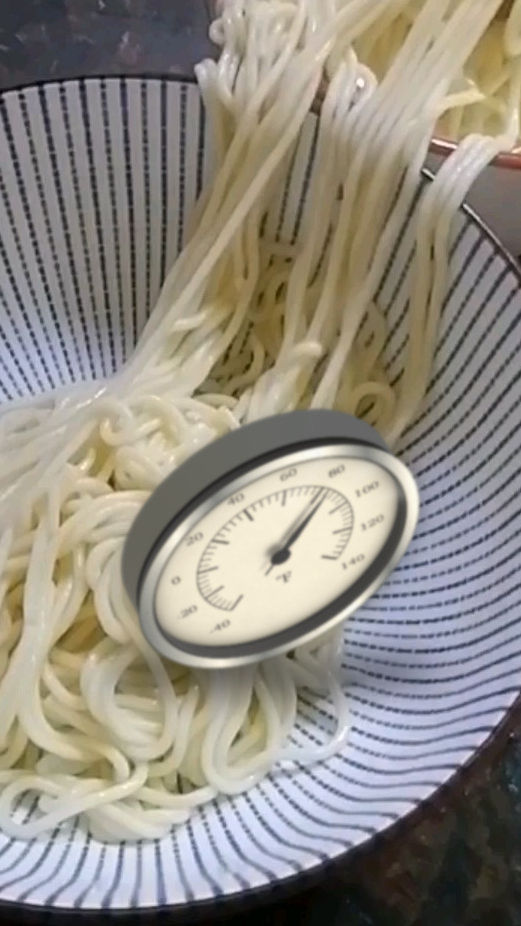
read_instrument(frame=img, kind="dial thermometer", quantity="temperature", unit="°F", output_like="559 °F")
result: 80 °F
